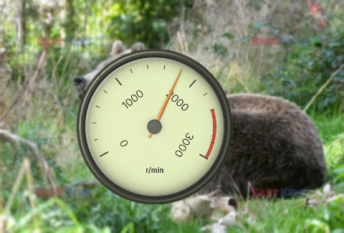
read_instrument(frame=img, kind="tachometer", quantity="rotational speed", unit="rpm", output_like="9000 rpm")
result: 1800 rpm
